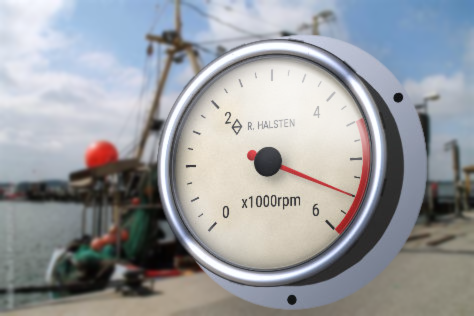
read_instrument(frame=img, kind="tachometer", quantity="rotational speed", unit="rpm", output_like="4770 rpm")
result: 5500 rpm
